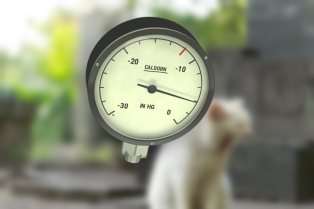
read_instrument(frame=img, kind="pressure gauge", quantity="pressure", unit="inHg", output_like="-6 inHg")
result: -4 inHg
